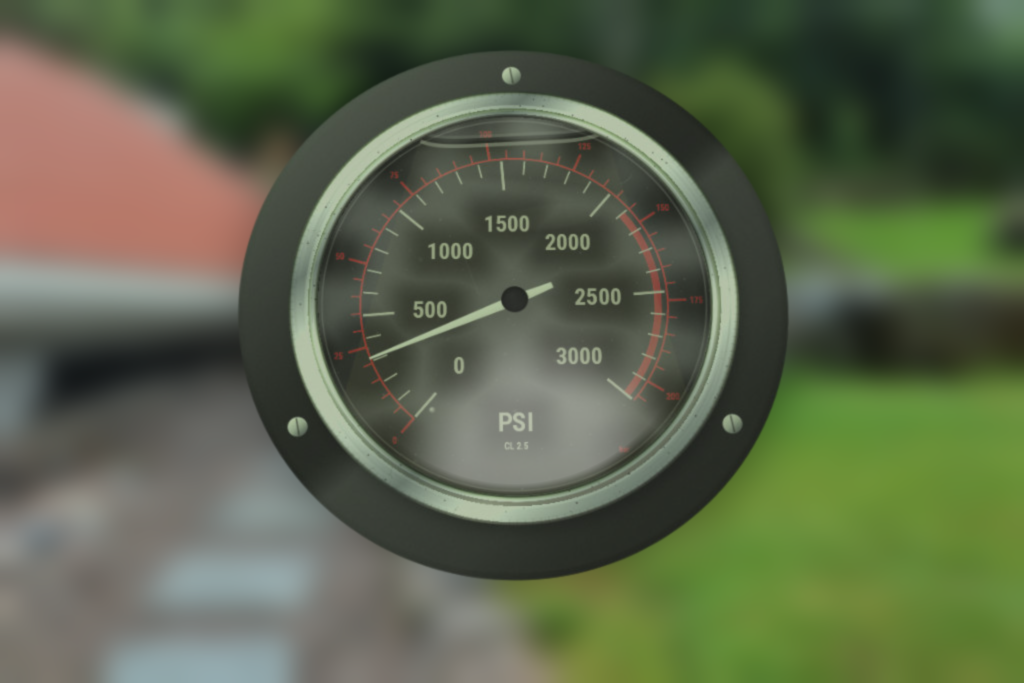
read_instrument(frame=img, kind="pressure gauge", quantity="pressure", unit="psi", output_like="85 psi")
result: 300 psi
